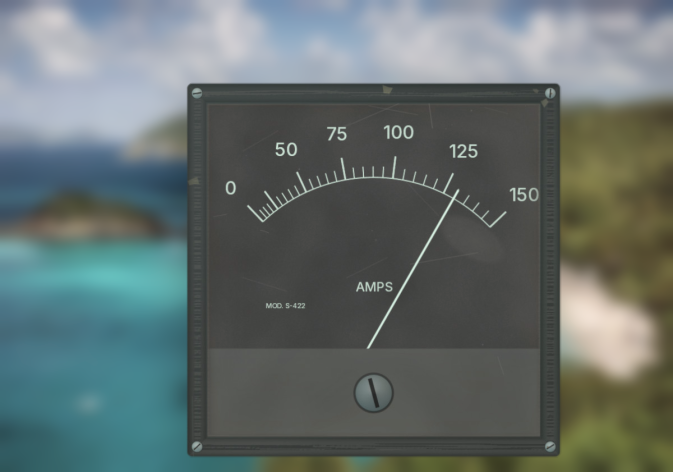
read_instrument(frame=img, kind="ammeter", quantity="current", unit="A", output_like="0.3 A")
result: 130 A
